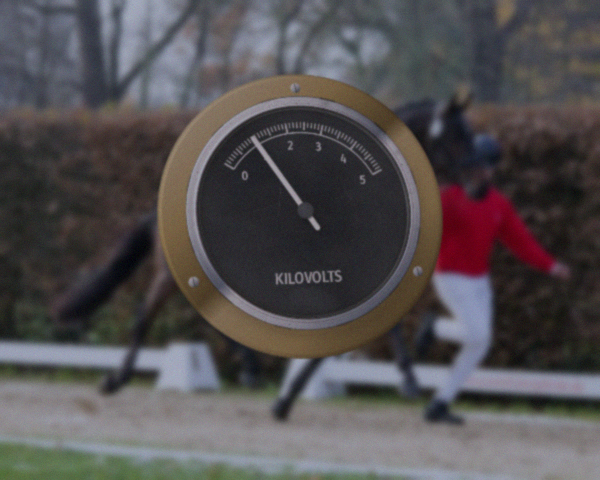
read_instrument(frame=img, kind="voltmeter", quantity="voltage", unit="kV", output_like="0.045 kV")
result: 1 kV
